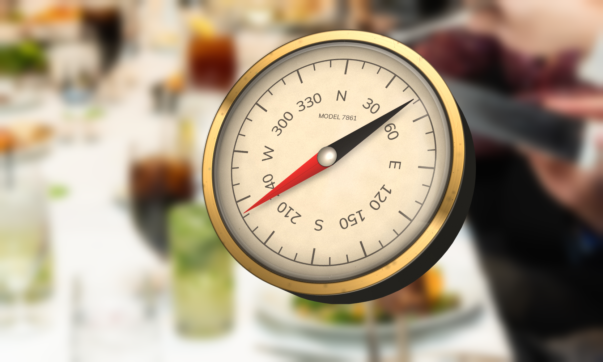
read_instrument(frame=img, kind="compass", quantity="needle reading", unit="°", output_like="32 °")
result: 230 °
